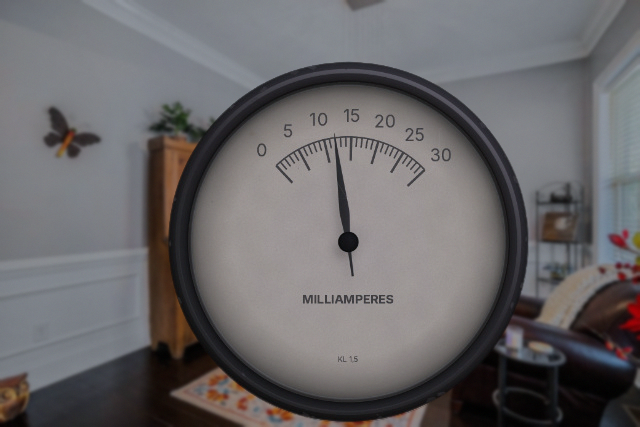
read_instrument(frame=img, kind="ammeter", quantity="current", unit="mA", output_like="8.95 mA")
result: 12 mA
